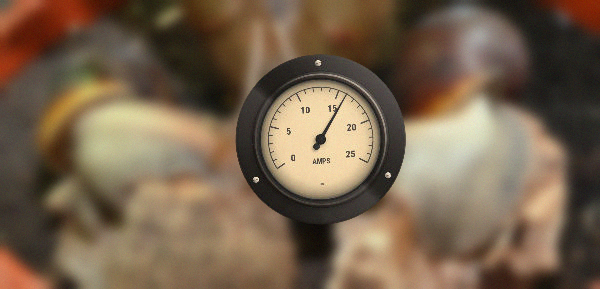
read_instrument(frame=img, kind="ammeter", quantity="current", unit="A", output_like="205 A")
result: 16 A
